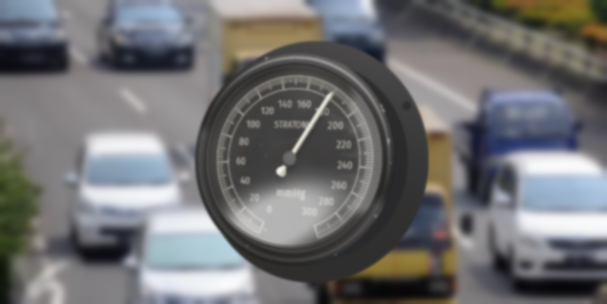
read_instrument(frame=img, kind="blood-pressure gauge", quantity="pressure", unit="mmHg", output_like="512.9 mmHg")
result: 180 mmHg
